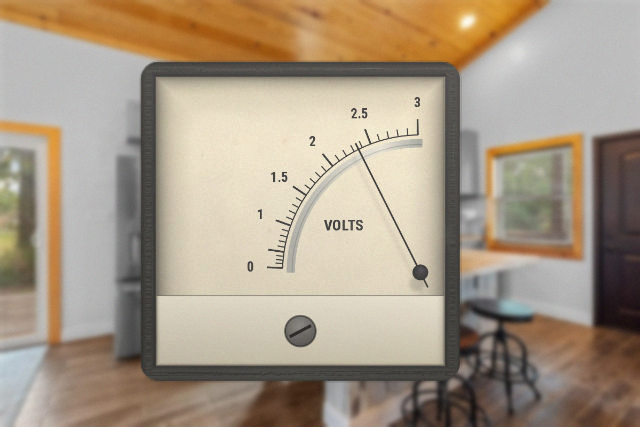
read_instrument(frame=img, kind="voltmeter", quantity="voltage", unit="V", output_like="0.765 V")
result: 2.35 V
